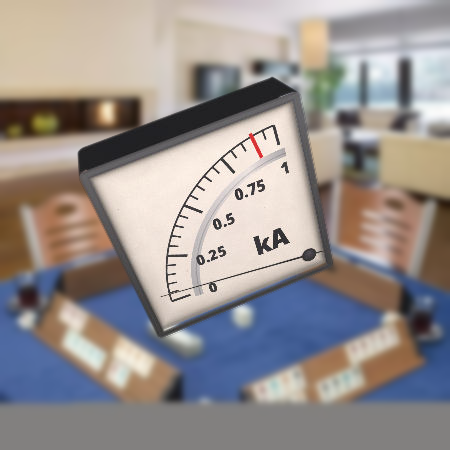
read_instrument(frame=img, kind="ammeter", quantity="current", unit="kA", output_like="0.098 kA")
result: 0.05 kA
